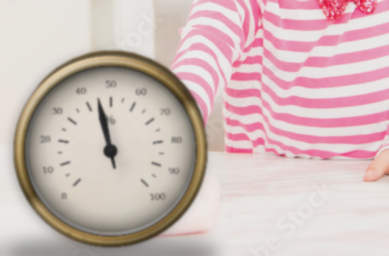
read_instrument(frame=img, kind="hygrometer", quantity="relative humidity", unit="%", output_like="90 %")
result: 45 %
